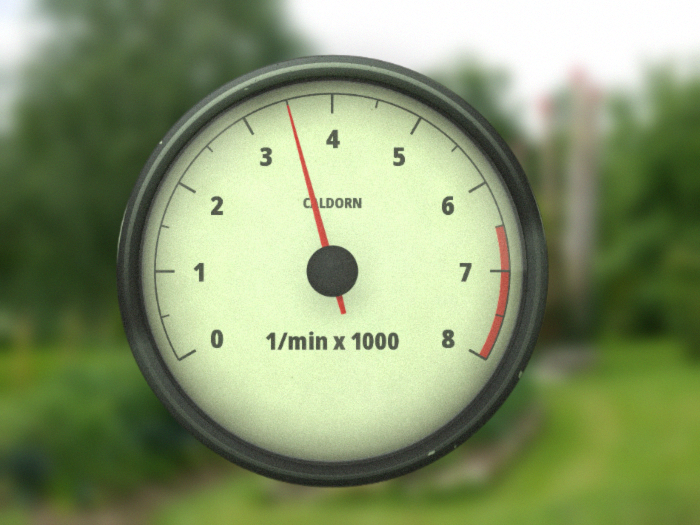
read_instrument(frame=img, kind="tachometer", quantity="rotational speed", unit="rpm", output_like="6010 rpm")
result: 3500 rpm
